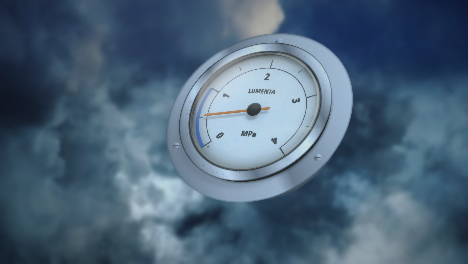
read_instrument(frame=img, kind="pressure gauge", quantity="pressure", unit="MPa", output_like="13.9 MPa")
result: 0.5 MPa
